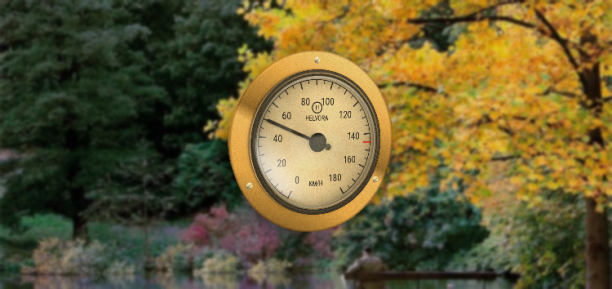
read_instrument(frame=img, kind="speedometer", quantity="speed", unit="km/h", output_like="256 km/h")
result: 50 km/h
